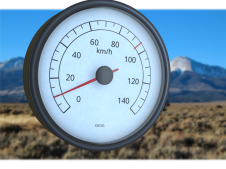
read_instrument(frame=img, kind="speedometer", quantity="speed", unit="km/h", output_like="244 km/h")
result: 10 km/h
